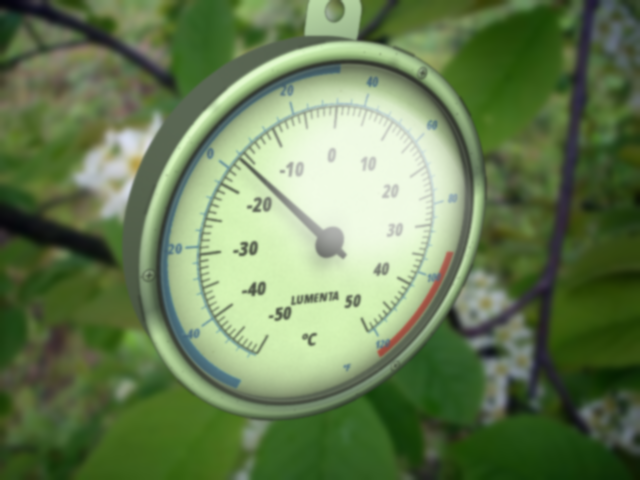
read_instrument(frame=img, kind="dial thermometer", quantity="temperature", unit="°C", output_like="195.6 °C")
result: -16 °C
